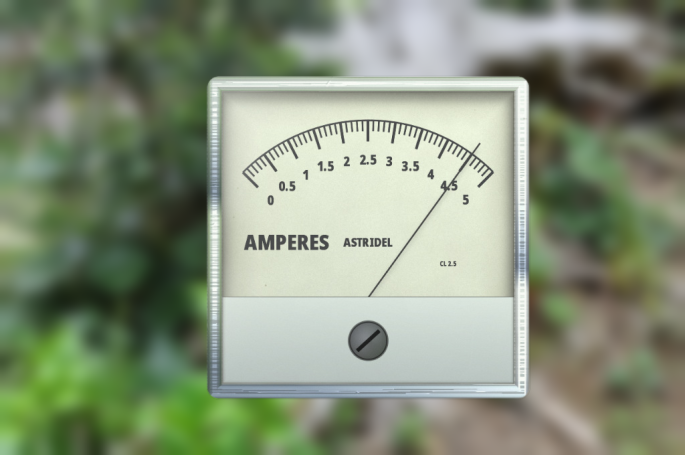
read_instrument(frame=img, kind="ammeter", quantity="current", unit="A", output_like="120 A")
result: 4.5 A
